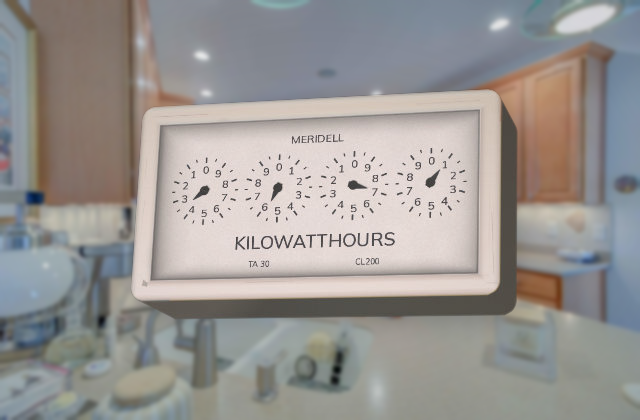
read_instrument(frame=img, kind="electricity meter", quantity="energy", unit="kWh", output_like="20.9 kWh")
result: 3571 kWh
